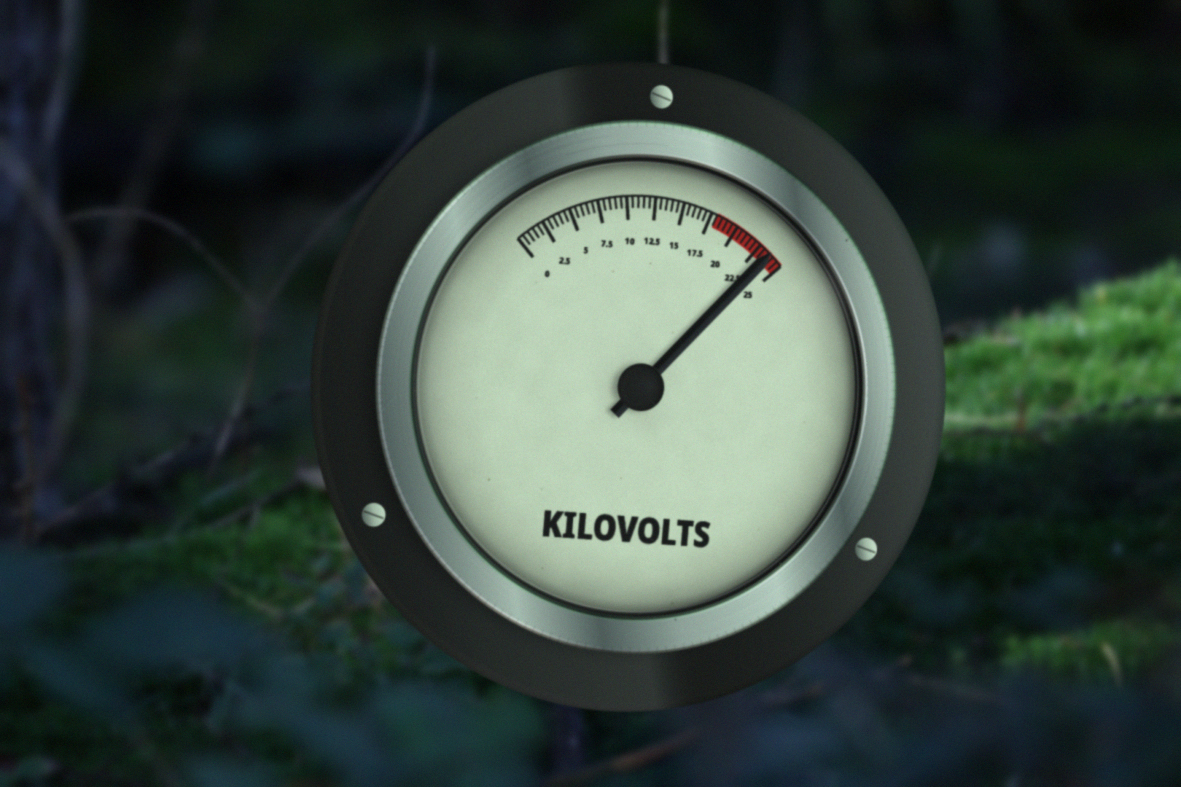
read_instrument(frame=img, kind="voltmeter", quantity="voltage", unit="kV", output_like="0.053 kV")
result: 23.5 kV
